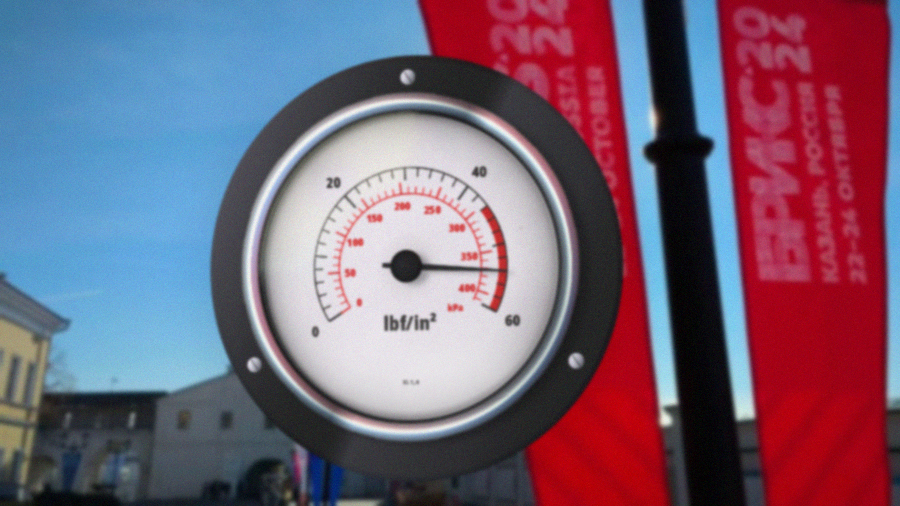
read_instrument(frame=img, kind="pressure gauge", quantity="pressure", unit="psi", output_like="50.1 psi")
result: 54 psi
